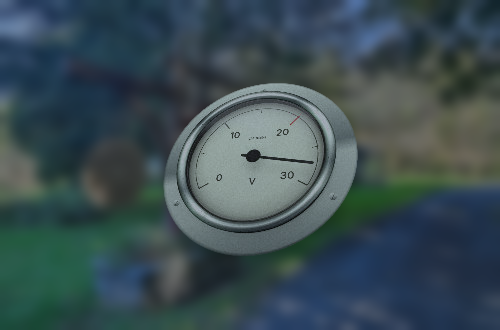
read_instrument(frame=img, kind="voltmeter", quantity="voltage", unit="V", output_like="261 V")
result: 27.5 V
